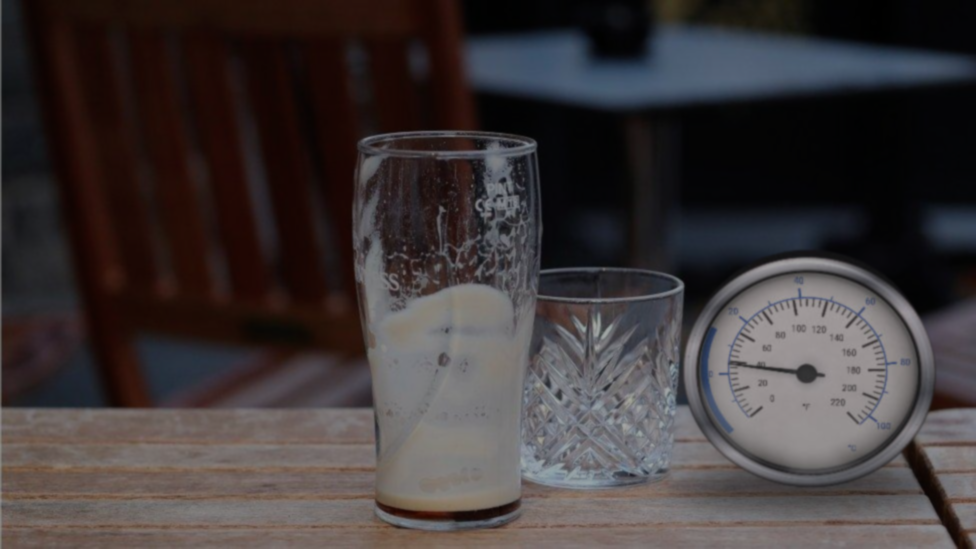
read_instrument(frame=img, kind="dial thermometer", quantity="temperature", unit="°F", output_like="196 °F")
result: 40 °F
